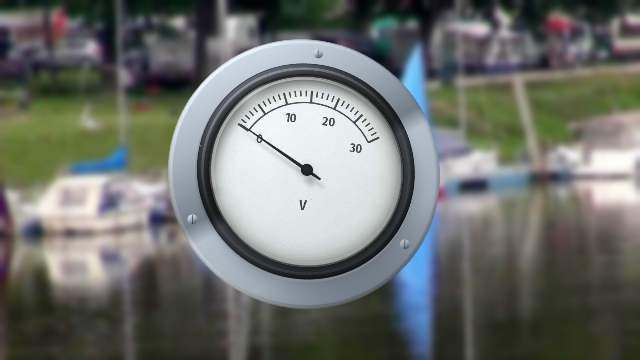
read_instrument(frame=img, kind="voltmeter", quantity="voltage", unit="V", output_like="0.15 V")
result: 0 V
